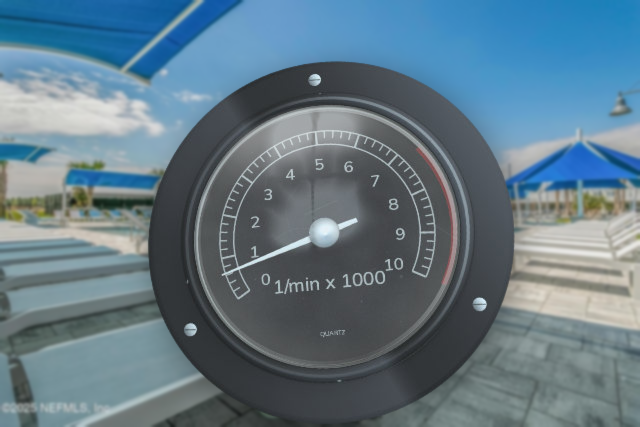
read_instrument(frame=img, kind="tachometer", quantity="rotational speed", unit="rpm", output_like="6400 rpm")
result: 600 rpm
